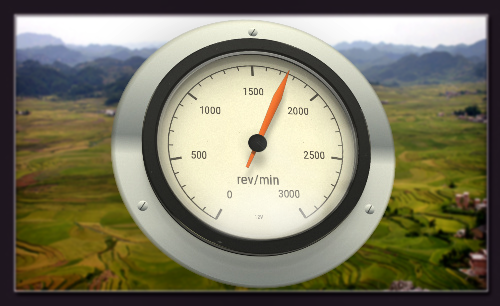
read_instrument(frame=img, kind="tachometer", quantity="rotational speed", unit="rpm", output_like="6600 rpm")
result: 1750 rpm
